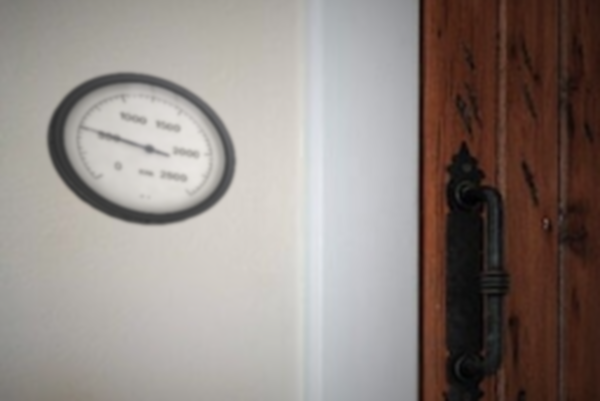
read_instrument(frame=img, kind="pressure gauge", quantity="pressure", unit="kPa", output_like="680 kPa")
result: 500 kPa
